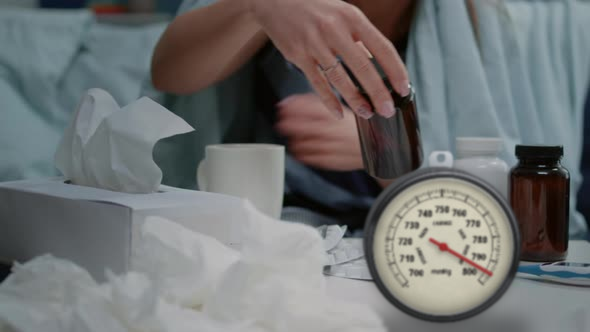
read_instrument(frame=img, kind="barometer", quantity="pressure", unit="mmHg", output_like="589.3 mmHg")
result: 795 mmHg
